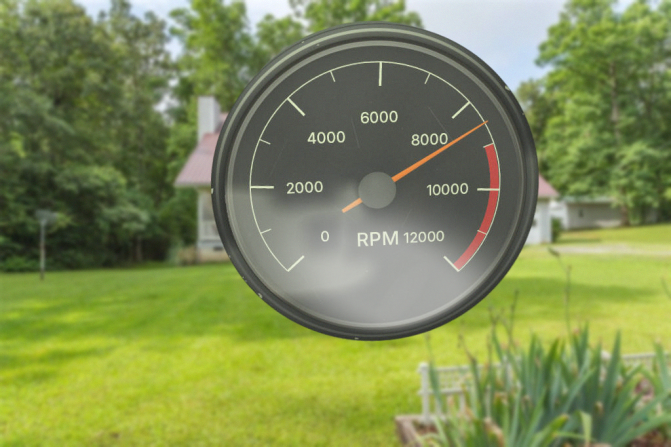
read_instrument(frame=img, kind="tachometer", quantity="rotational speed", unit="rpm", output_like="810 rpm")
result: 8500 rpm
